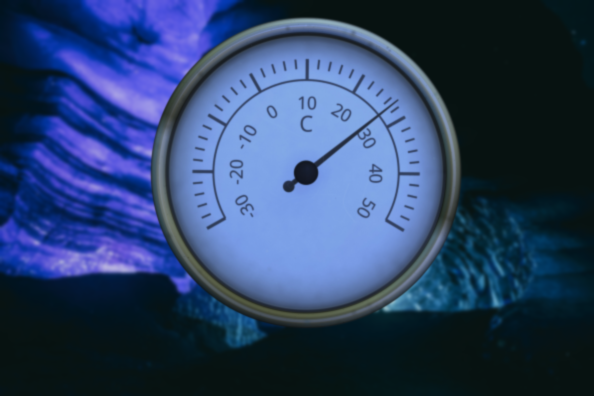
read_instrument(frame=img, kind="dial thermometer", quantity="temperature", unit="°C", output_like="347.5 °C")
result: 27 °C
